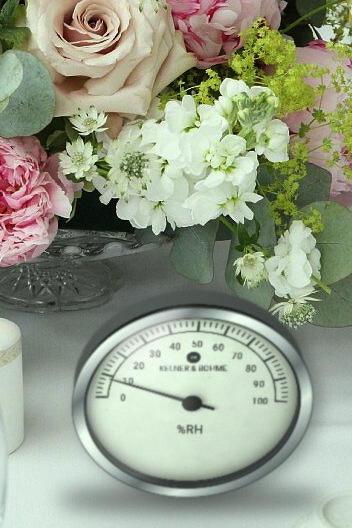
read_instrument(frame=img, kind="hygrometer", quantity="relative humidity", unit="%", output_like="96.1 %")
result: 10 %
